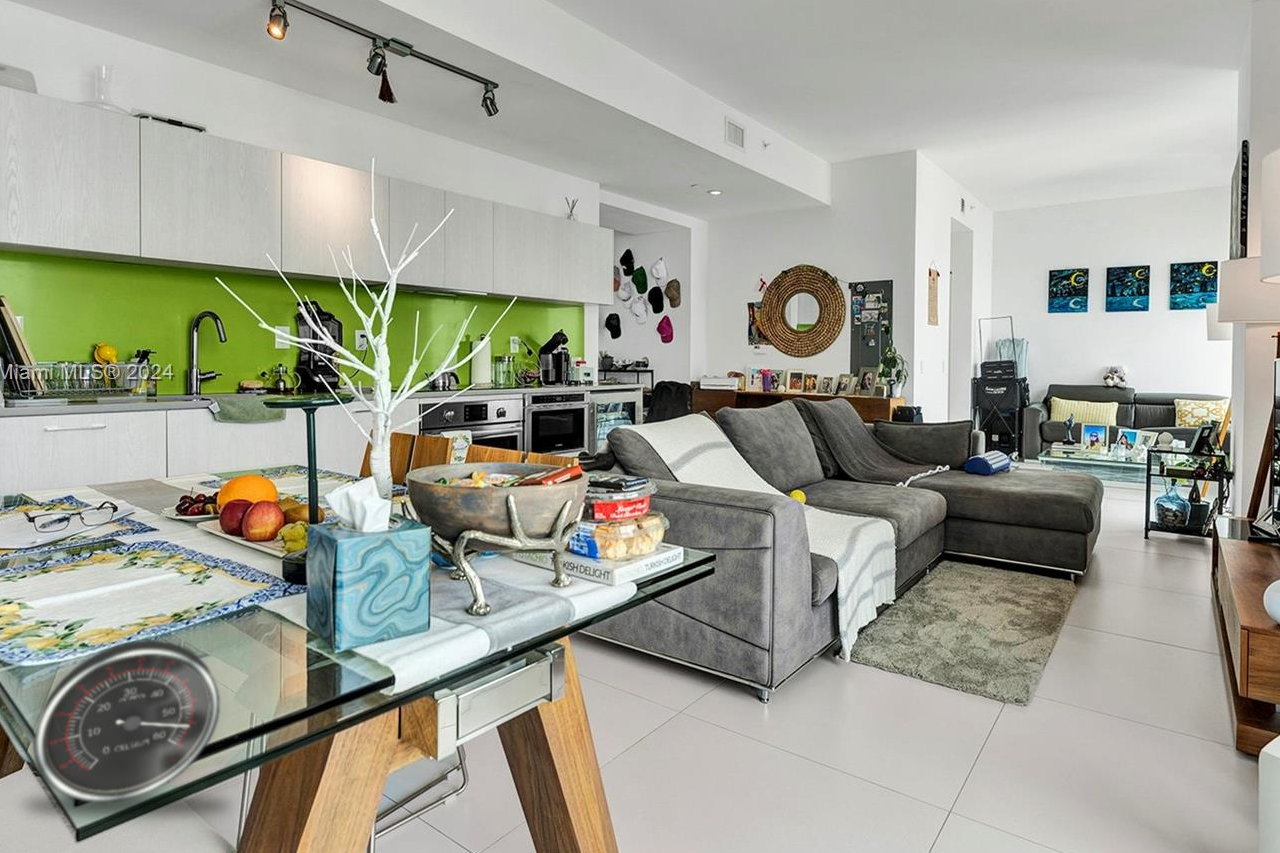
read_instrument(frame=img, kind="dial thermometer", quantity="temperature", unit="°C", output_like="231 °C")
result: 55 °C
